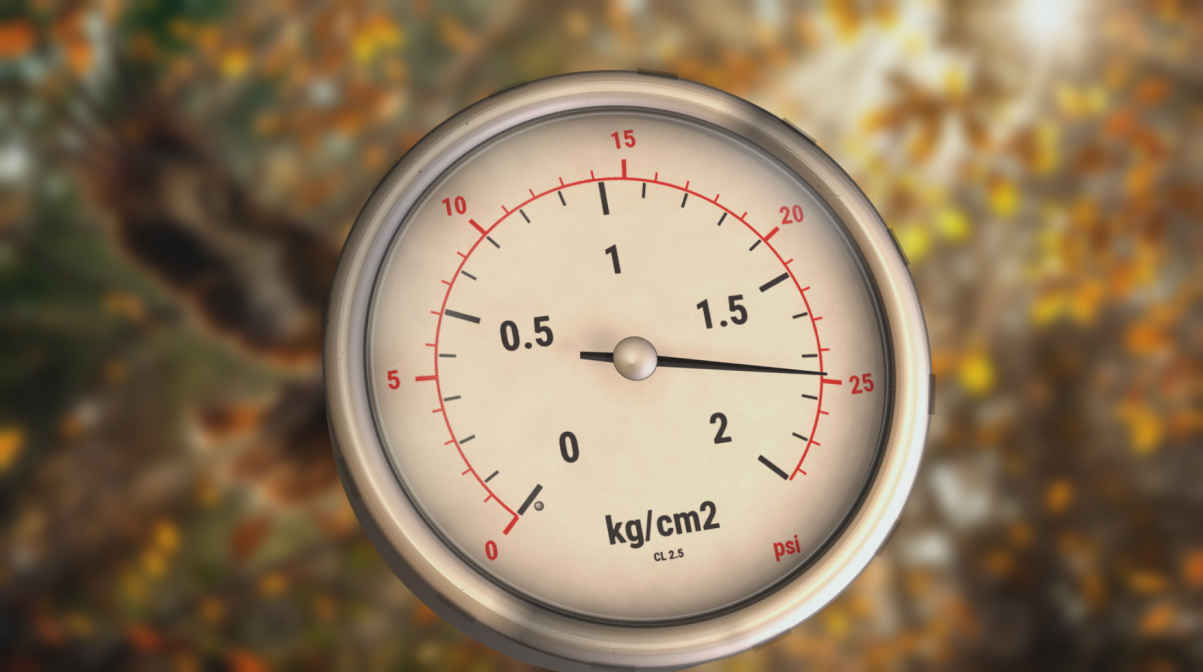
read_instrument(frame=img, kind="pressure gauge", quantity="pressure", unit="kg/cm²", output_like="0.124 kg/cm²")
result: 1.75 kg/cm²
